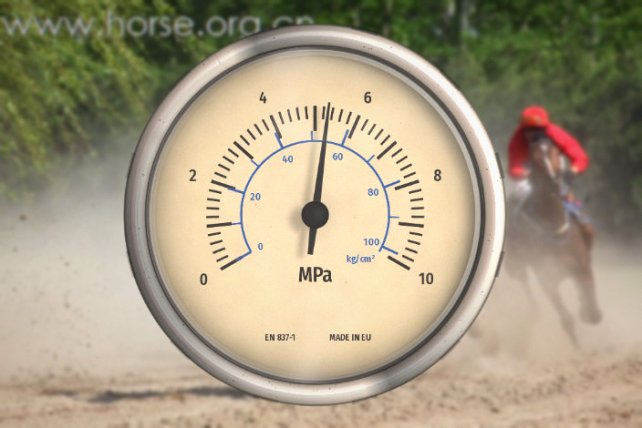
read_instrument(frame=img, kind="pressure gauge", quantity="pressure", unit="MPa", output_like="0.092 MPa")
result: 5.3 MPa
